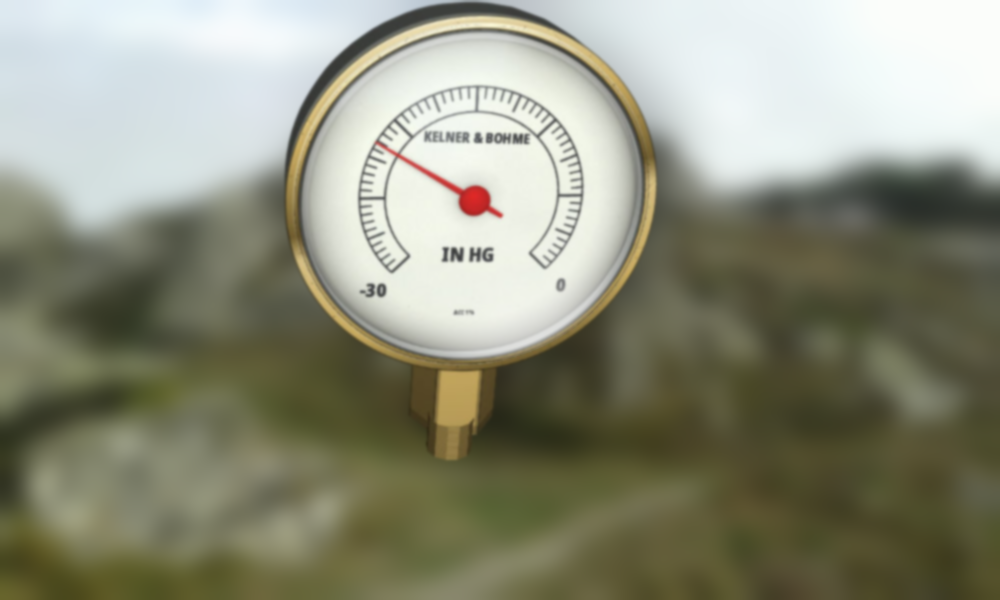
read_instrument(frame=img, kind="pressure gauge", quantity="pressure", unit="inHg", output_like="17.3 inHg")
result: -21.5 inHg
